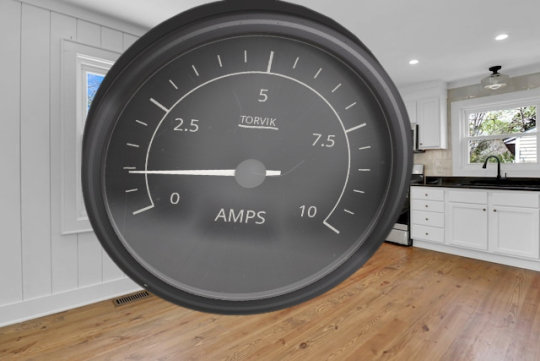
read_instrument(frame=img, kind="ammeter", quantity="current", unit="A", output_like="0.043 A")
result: 1 A
